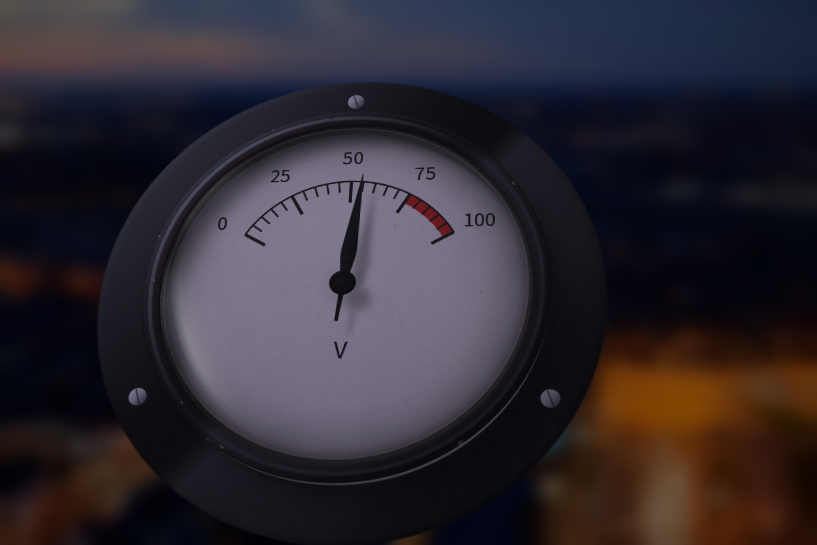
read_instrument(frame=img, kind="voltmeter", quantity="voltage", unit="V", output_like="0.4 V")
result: 55 V
